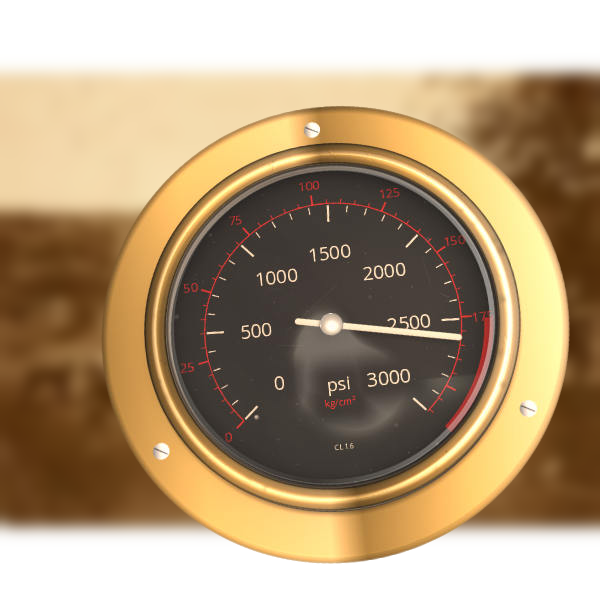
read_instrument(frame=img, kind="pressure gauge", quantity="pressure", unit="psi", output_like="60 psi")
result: 2600 psi
